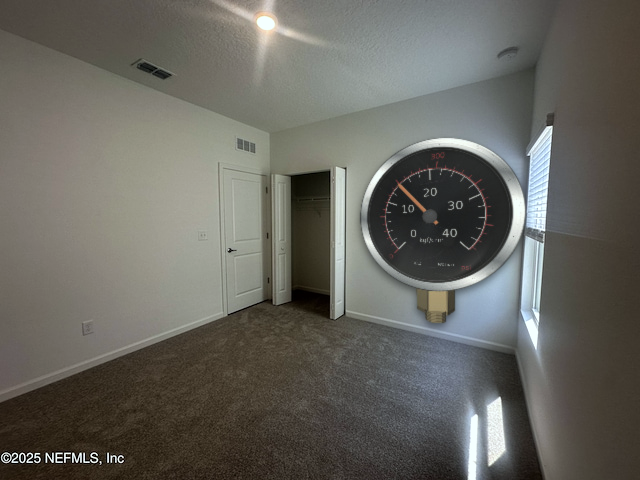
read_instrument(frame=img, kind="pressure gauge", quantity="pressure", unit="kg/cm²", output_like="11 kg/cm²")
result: 14 kg/cm²
